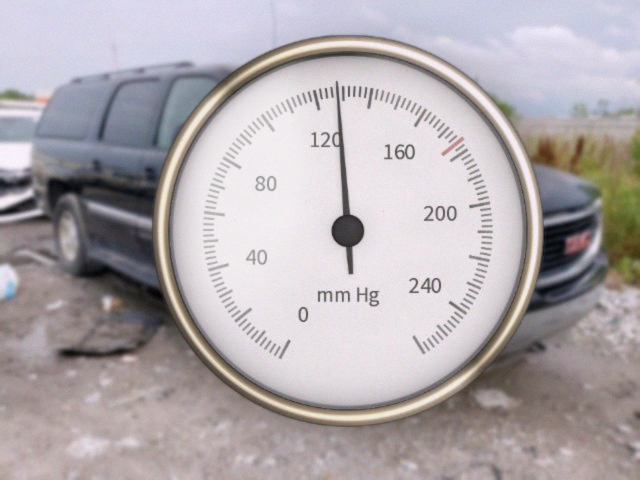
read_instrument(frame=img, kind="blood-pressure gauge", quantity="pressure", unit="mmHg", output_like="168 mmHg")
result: 128 mmHg
